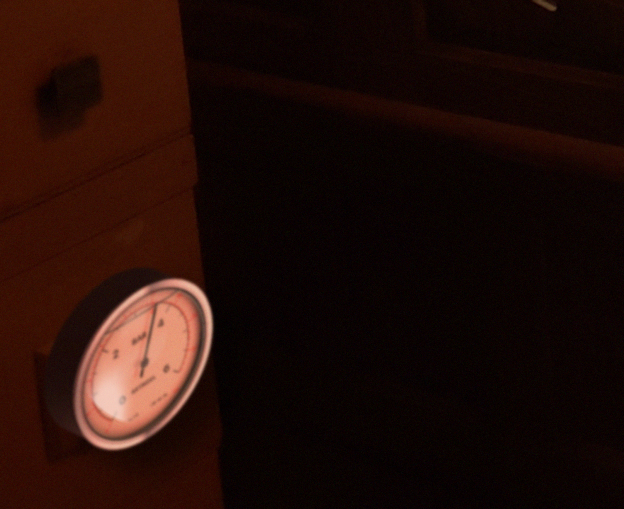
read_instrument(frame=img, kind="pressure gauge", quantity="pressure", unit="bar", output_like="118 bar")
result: 3.5 bar
